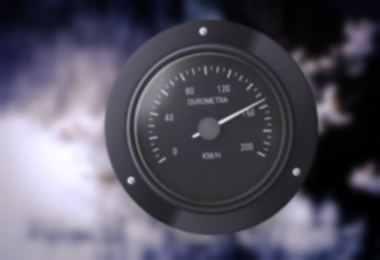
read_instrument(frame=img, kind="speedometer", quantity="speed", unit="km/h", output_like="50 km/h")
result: 155 km/h
